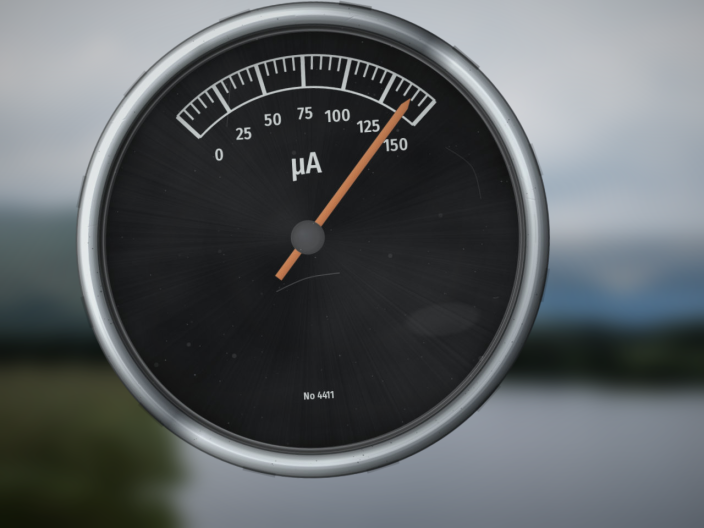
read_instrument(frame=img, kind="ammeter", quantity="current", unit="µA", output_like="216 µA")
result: 140 µA
